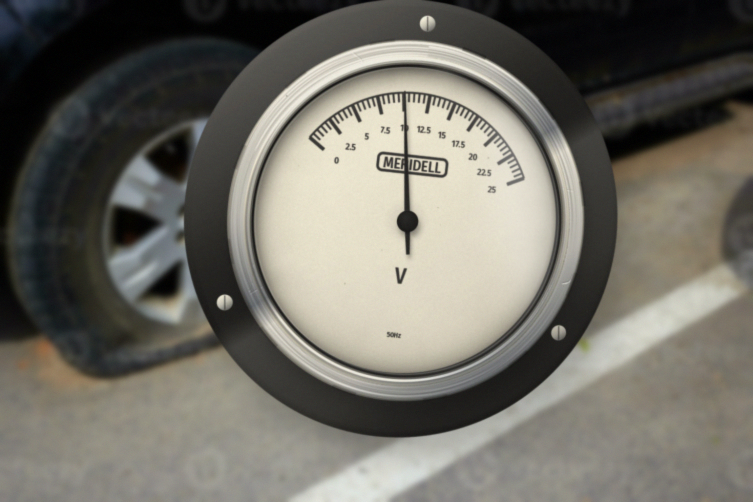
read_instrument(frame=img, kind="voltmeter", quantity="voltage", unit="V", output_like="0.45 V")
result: 10 V
